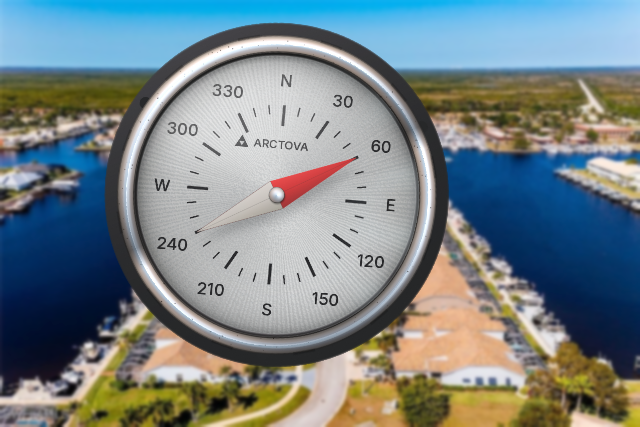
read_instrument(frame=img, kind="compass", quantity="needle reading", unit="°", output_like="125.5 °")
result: 60 °
